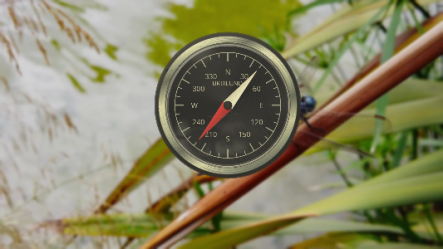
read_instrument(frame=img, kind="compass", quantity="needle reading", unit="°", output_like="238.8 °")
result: 220 °
